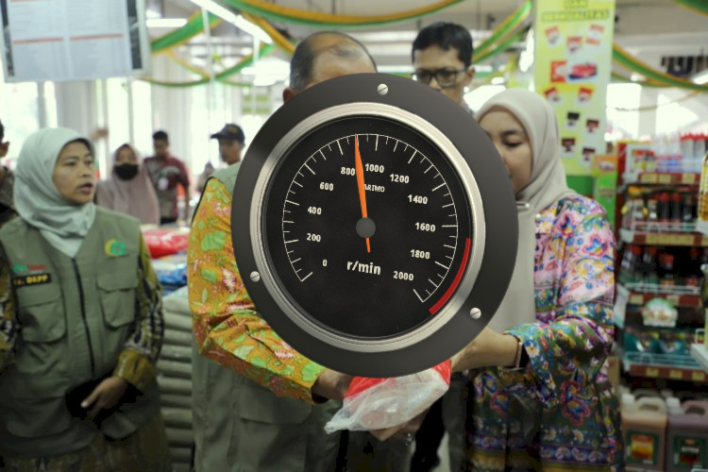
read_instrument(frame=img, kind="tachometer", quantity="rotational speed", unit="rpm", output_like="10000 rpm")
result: 900 rpm
